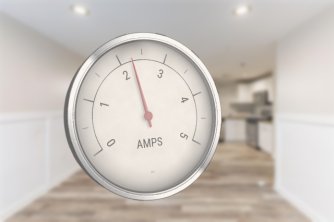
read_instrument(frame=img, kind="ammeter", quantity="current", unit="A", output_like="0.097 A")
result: 2.25 A
